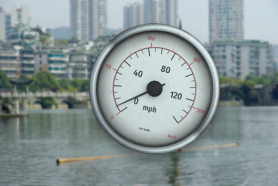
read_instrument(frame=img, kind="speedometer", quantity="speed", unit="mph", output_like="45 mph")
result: 5 mph
